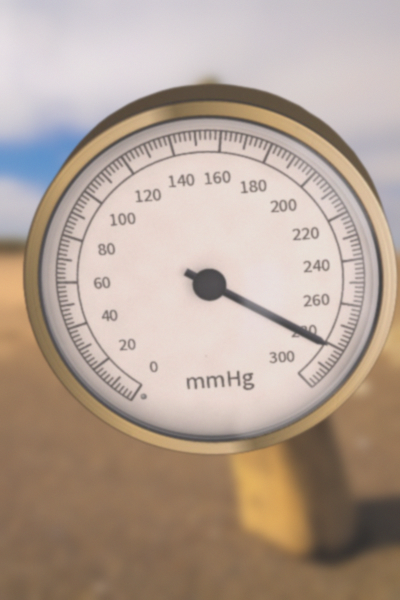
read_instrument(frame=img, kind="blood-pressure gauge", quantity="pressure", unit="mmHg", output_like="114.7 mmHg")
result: 280 mmHg
